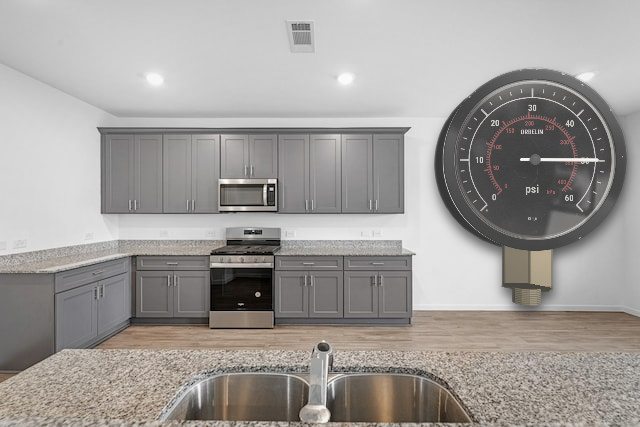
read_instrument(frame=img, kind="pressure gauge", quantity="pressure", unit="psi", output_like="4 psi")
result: 50 psi
